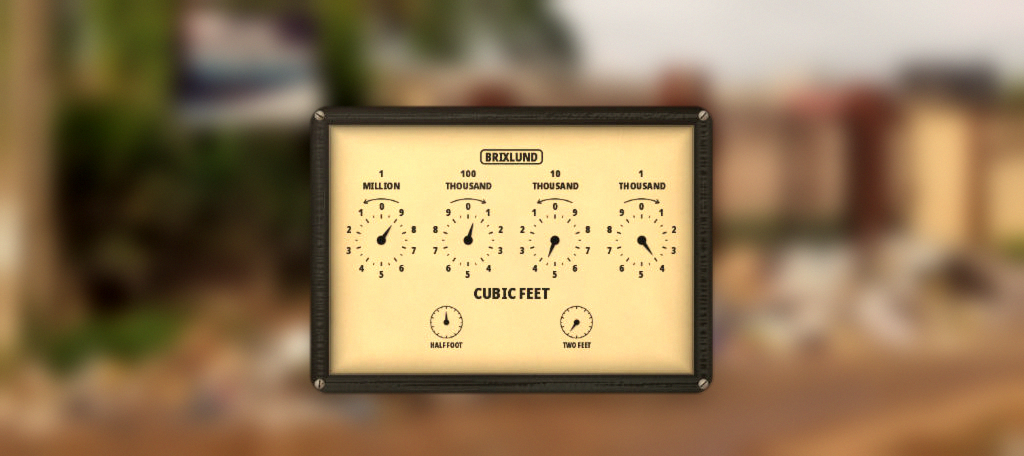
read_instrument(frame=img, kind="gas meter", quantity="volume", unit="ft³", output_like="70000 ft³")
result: 904400 ft³
